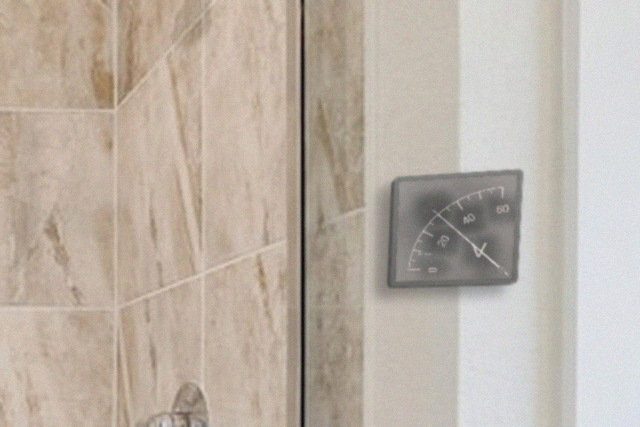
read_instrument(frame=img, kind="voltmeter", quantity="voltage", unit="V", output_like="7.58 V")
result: 30 V
